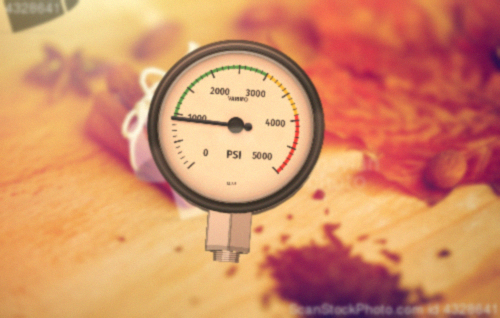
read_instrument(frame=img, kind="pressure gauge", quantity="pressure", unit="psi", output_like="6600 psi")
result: 900 psi
